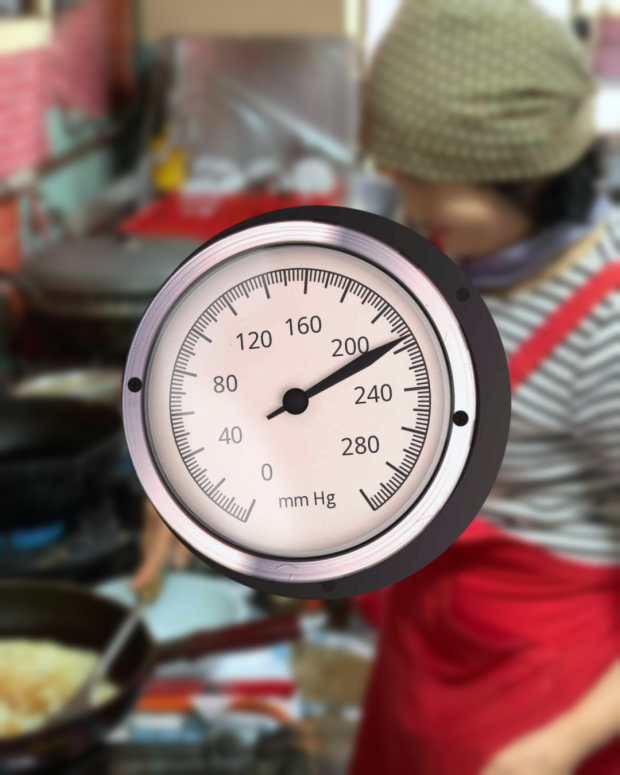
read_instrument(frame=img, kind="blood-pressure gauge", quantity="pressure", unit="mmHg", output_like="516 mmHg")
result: 216 mmHg
